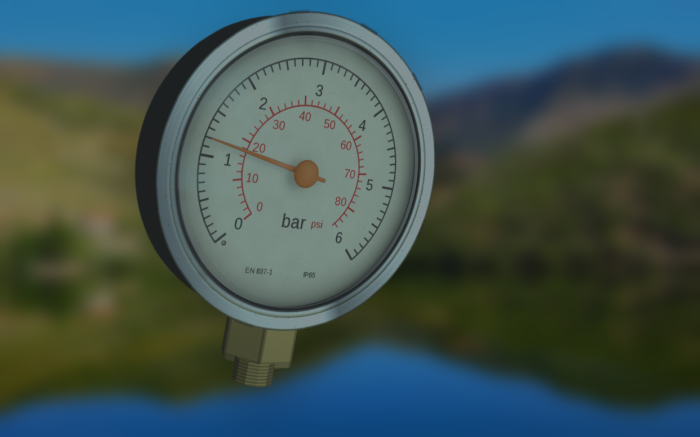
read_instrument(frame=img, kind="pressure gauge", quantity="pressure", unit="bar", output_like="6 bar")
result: 1.2 bar
